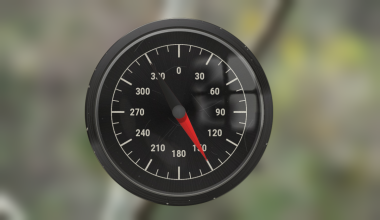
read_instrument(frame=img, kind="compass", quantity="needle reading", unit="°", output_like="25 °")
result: 150 °
